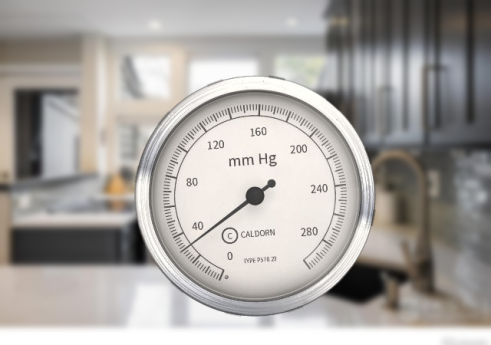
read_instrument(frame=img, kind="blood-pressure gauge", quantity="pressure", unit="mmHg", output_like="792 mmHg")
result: 30 mmHg
